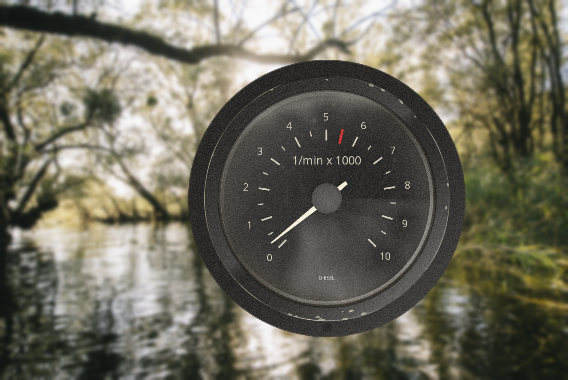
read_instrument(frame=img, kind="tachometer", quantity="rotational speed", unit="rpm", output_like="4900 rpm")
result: 250 rpm
